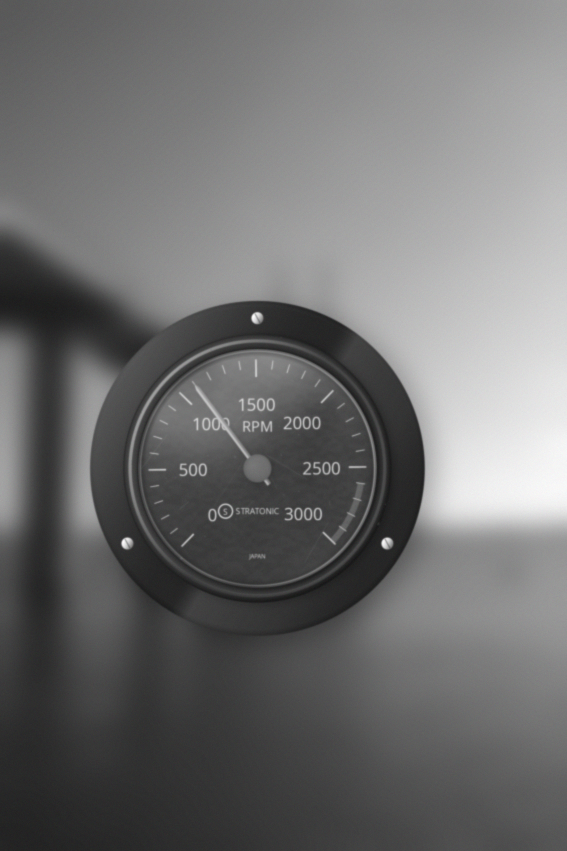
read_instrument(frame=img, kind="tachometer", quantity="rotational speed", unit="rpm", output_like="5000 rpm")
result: 1100 rpm
